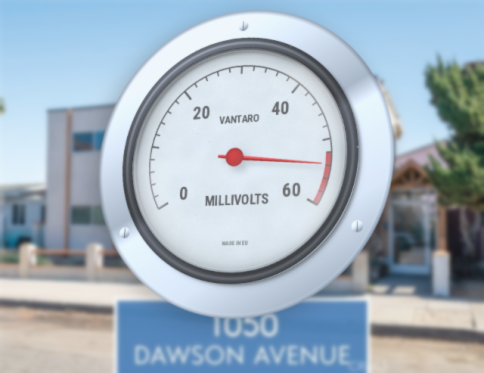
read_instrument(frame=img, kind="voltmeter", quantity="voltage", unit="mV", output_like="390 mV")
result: 54 mV
